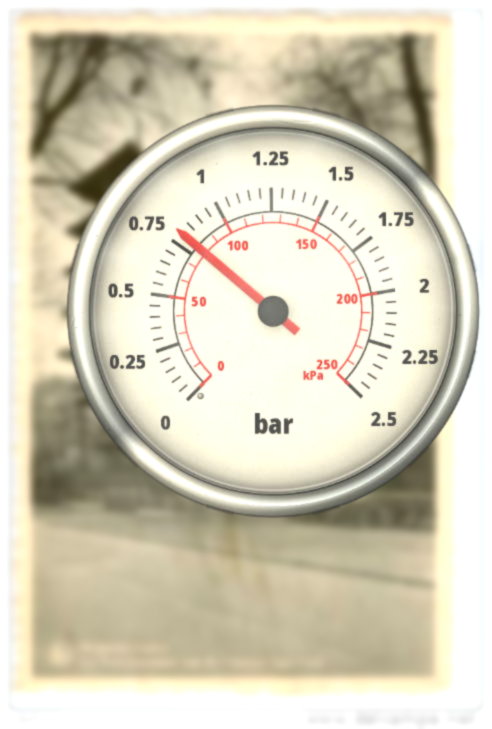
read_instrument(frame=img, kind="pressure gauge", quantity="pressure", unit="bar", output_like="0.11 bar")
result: 0.8 bar
